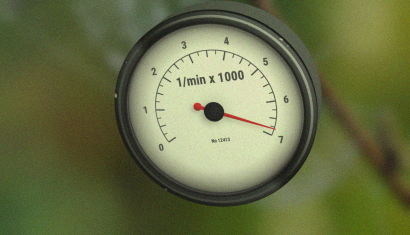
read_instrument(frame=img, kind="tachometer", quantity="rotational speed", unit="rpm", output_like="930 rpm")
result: 6750 rpm
